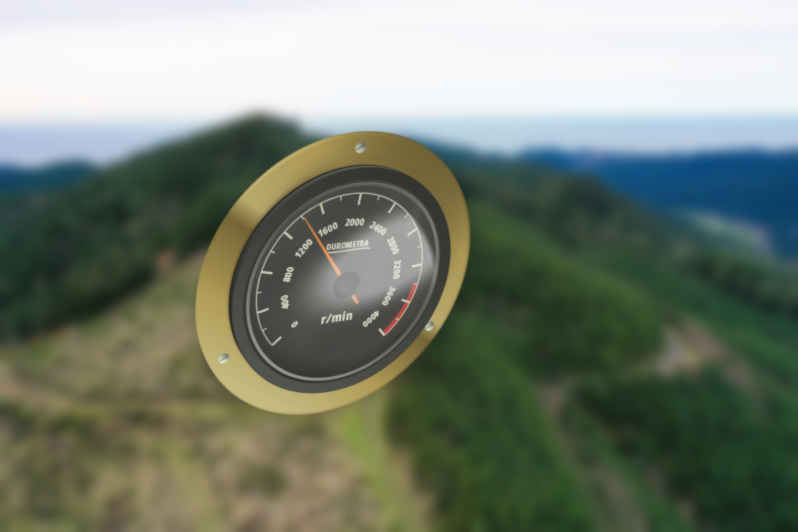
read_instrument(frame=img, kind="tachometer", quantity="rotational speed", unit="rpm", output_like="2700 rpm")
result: 1400 rpm
